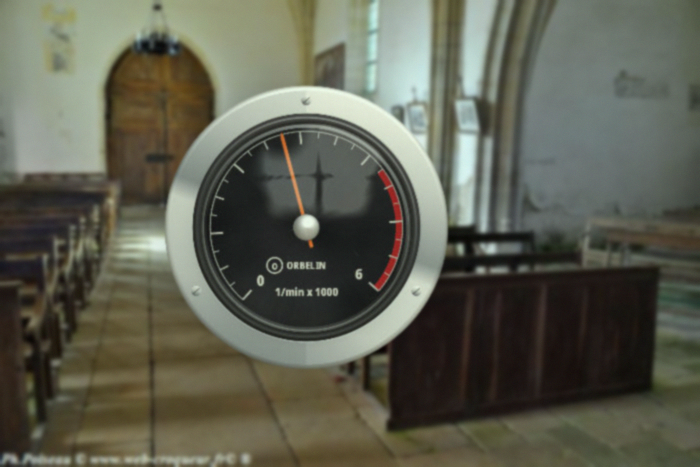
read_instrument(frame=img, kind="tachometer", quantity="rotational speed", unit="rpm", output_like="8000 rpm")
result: 2750 rpm
